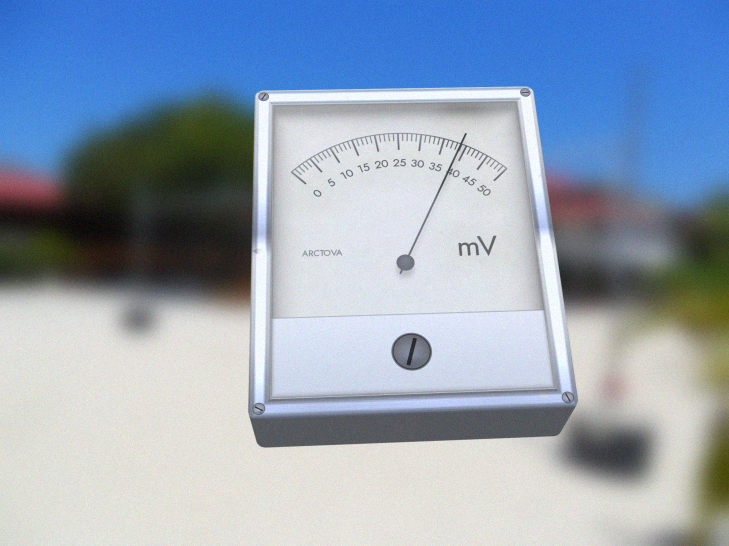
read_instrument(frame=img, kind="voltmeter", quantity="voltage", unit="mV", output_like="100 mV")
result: 39 mV
